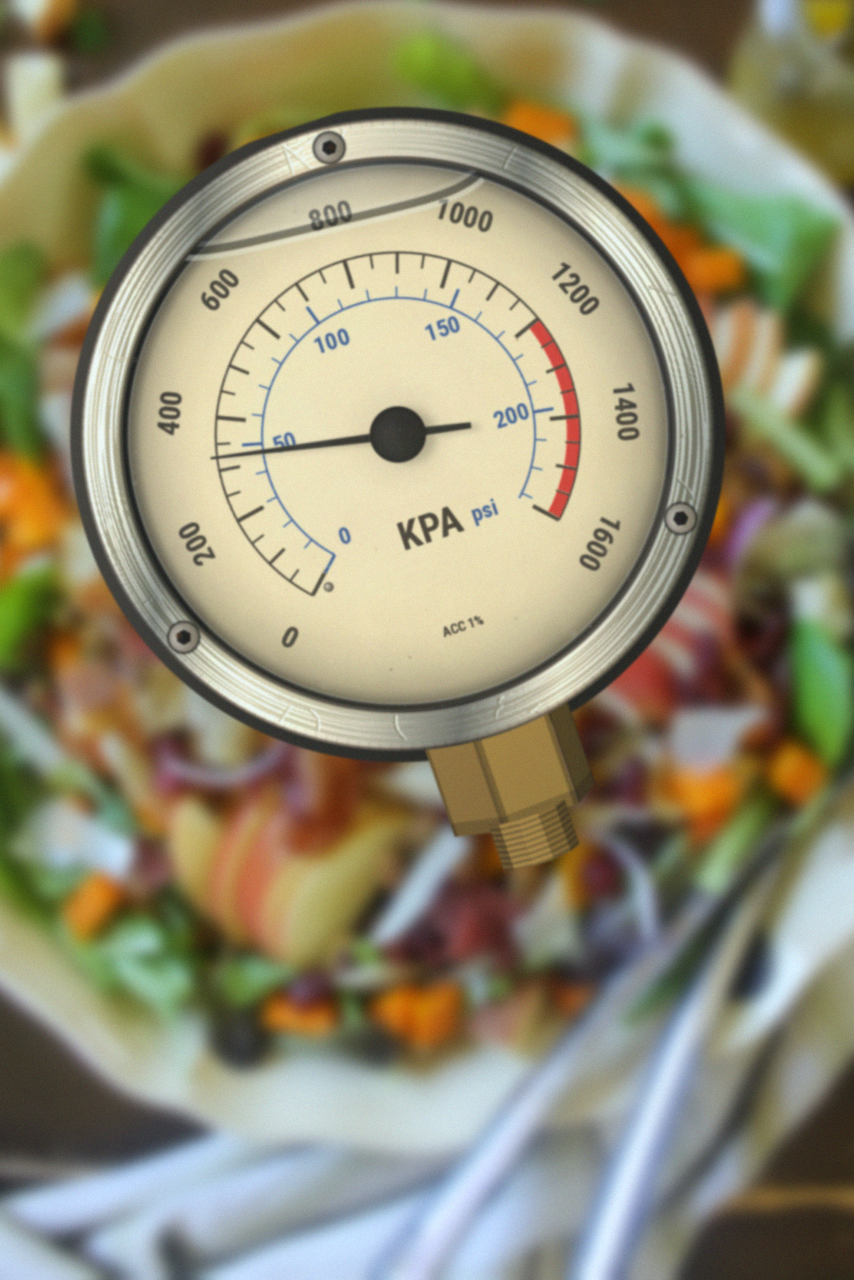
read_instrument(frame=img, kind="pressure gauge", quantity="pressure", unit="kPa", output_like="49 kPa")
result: 325 kPa
